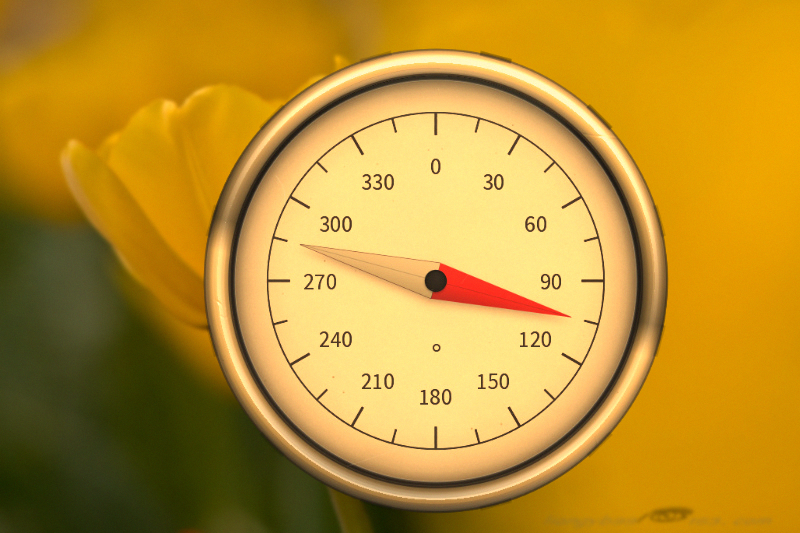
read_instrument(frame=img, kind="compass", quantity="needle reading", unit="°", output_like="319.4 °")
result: 105 °
